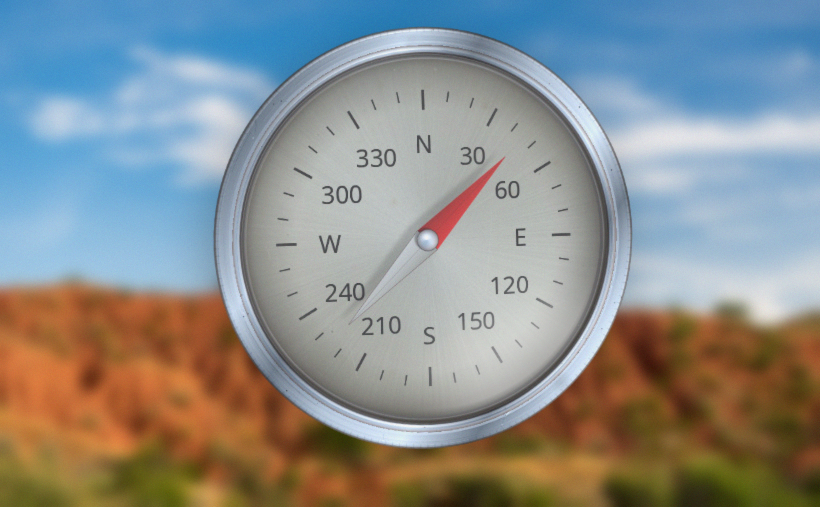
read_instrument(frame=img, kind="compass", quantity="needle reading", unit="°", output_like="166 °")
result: 45 °
